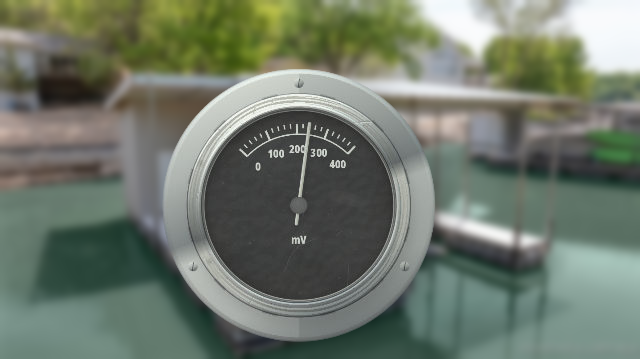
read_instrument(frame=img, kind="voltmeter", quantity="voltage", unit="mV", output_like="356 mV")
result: 240 mV
